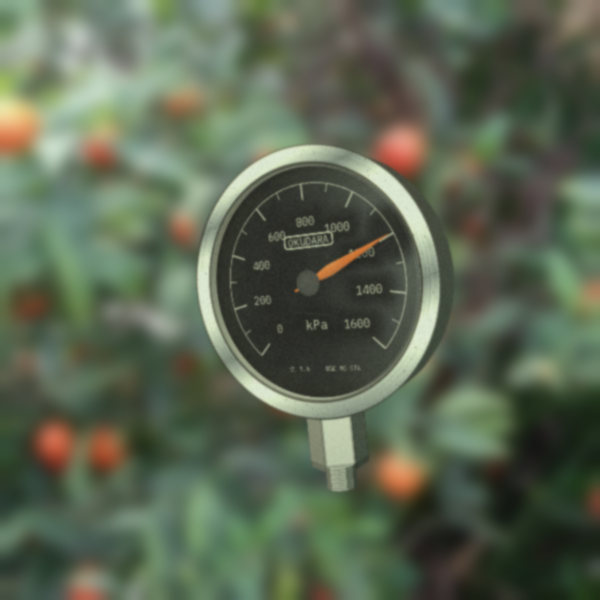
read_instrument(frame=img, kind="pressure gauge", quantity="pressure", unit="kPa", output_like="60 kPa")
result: 1200 kPa
